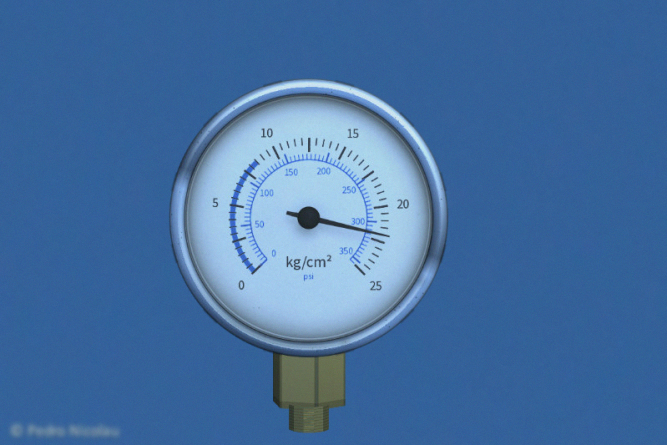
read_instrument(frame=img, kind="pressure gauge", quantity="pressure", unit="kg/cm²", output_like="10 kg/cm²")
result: 22 kg/cm²
